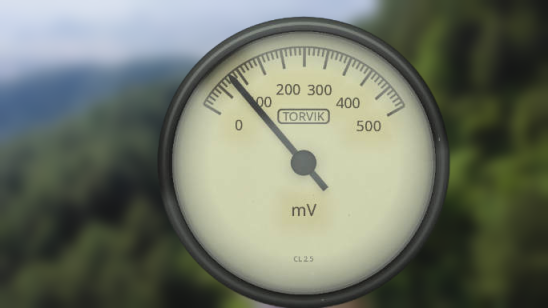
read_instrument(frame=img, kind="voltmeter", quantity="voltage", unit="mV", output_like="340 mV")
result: 80 mV
